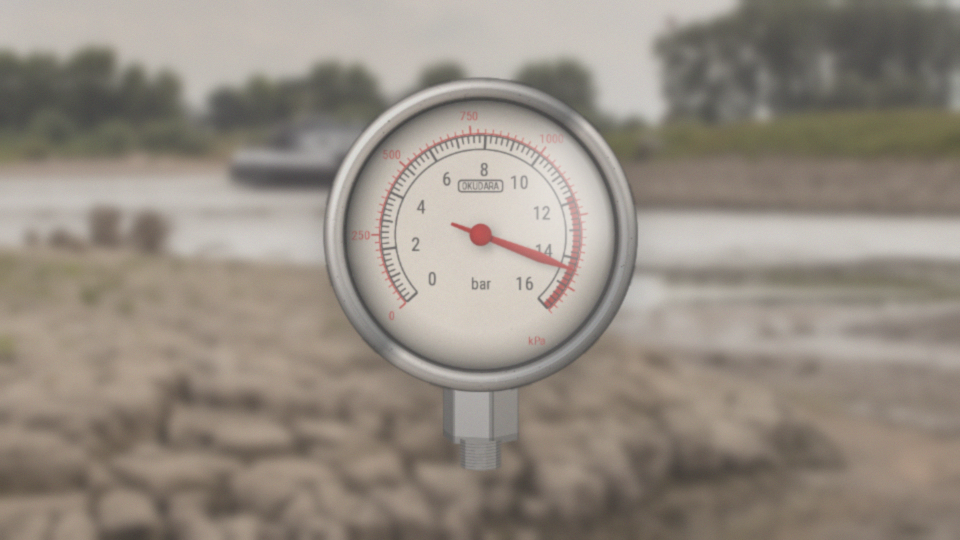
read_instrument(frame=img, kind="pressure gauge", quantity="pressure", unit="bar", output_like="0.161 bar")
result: 14.4 bar
